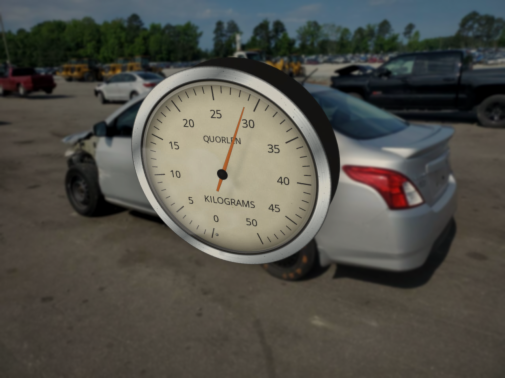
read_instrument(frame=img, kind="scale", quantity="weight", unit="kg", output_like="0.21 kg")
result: 29 kg
